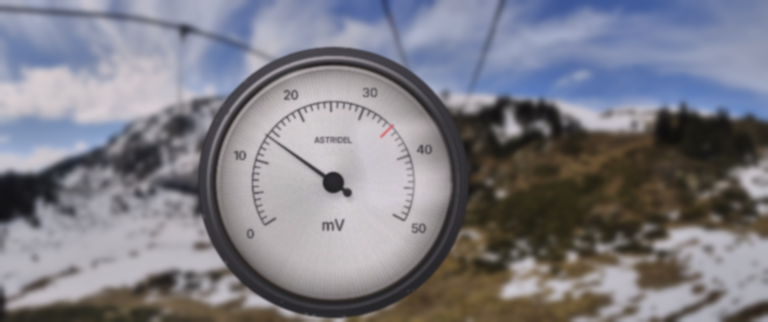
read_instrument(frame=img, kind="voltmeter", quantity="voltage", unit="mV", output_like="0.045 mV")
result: 14 mV
